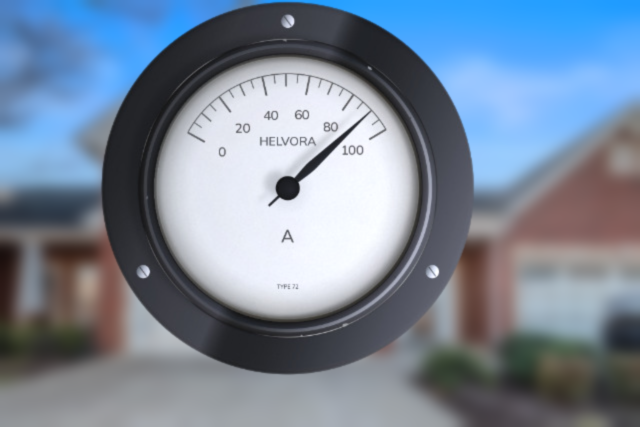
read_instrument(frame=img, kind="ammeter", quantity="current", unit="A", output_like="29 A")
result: 90 A
